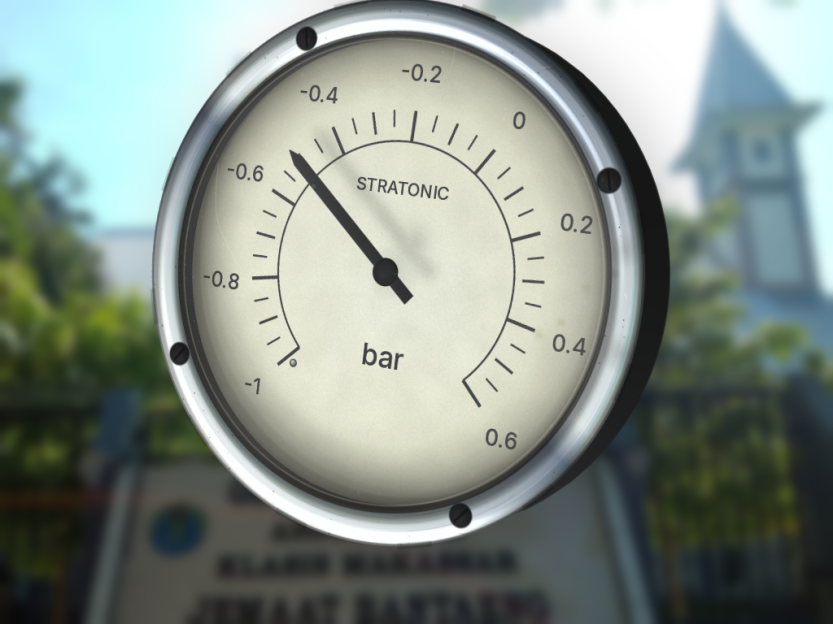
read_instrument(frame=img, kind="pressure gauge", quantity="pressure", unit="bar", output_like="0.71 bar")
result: -0.5 bar
